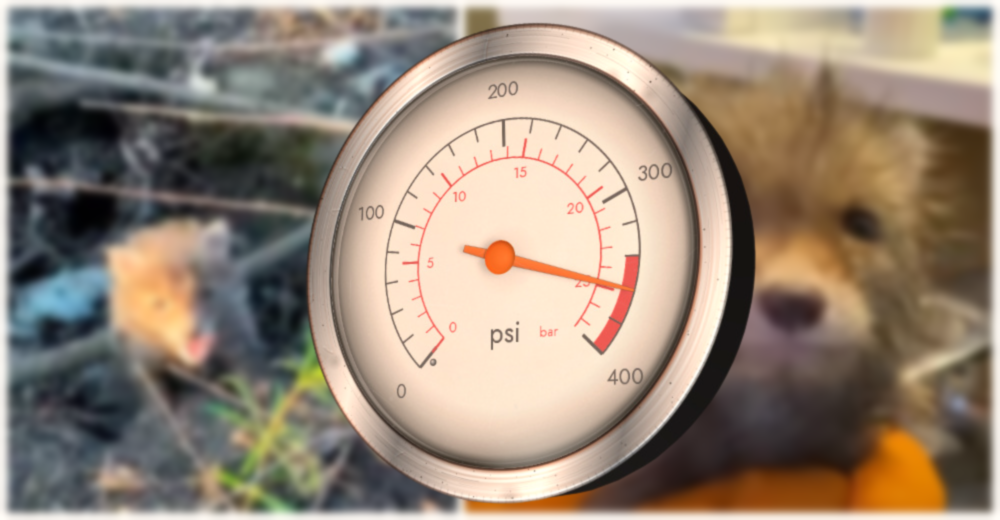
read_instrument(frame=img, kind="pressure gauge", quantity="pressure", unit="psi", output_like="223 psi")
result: 360 psi
